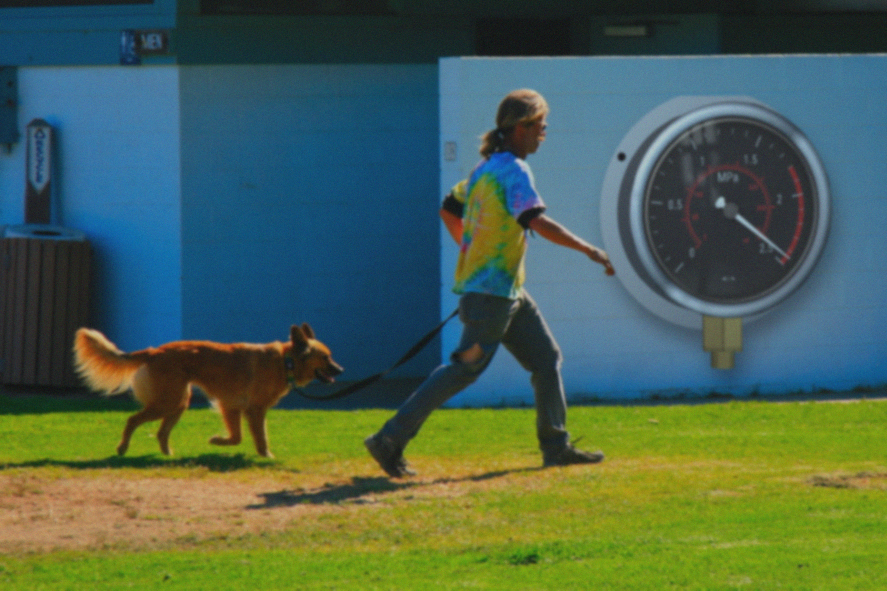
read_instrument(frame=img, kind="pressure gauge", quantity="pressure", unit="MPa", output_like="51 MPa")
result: 2.45 MPa
